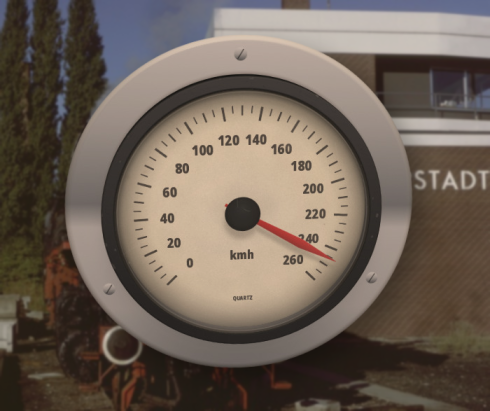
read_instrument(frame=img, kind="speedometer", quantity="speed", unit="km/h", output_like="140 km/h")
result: 245 km/h
